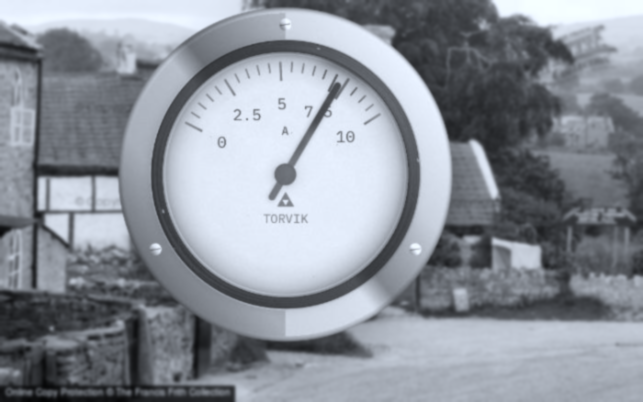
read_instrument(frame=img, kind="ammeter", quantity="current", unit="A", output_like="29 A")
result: 7.75 A
